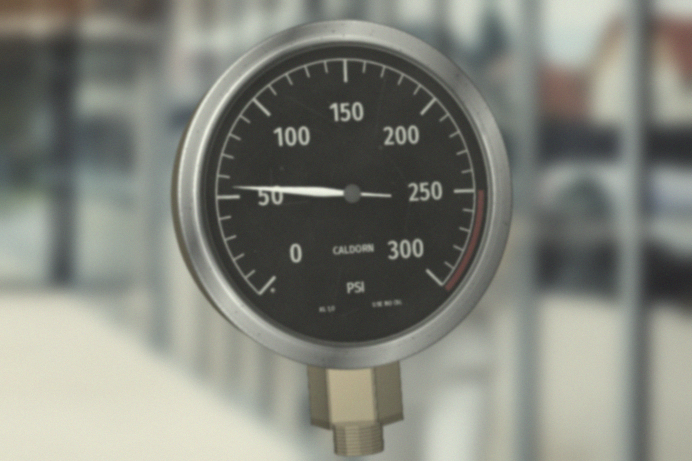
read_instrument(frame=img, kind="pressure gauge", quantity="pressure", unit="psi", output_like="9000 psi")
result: 55 psi
